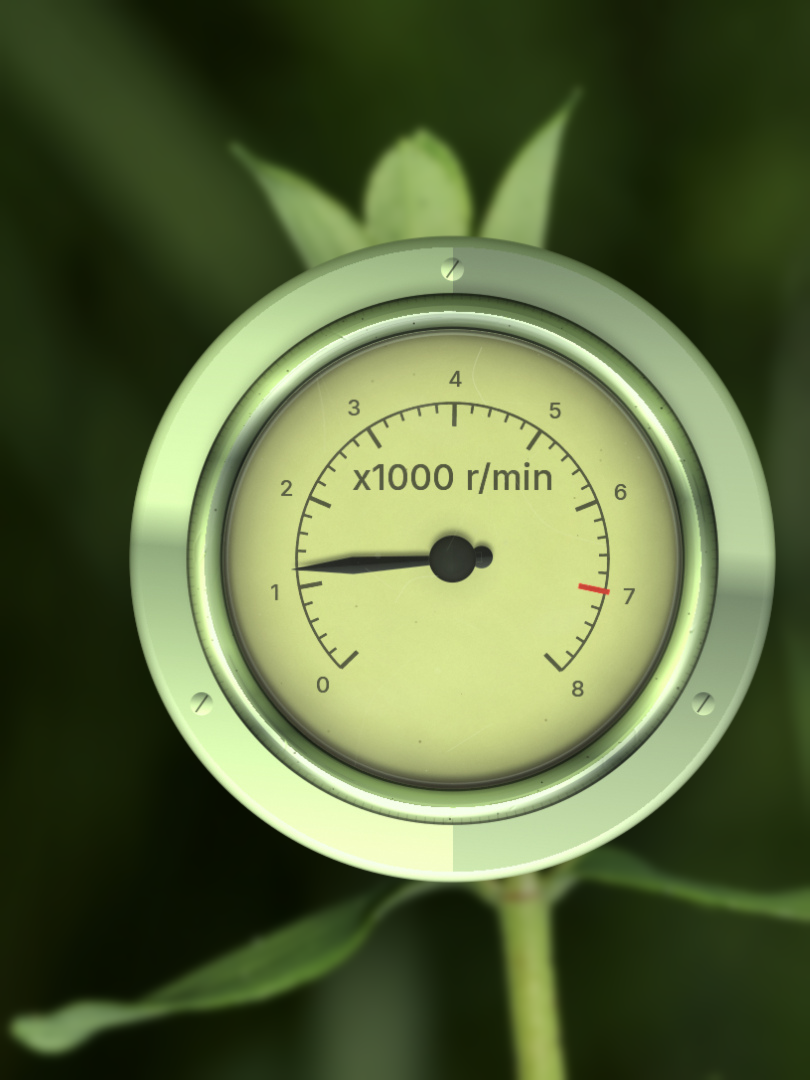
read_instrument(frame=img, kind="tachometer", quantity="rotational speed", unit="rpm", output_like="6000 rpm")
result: 1200 rpm
